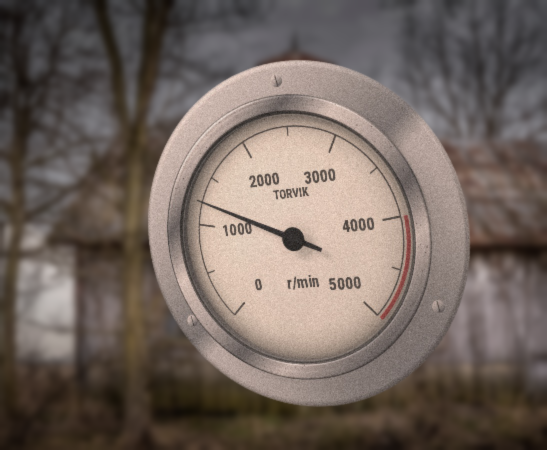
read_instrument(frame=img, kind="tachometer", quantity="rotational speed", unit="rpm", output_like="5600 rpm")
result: 1250 rpm
